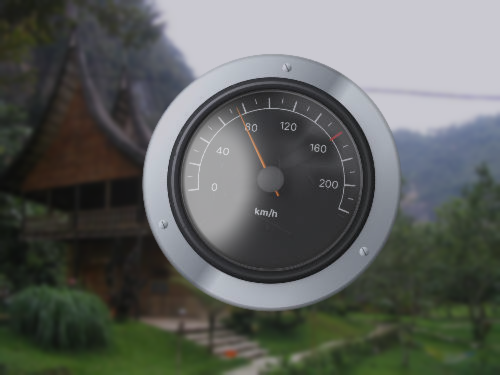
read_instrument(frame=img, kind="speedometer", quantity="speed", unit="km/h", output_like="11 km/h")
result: 75 km/h
